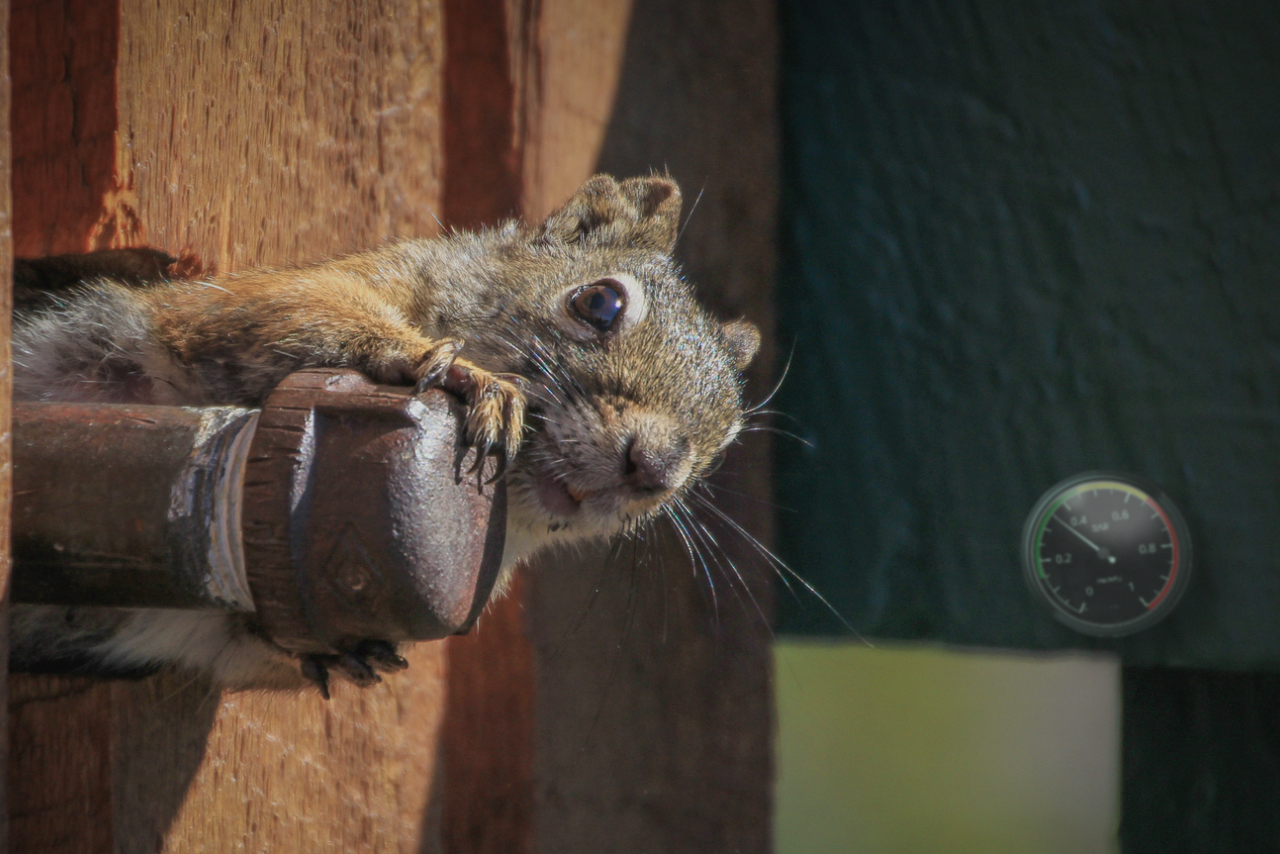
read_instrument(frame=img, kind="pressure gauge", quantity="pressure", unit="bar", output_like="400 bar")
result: 0.35 bar
